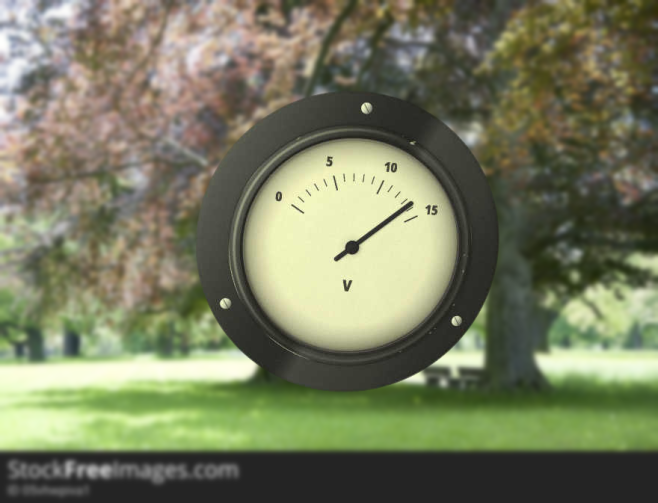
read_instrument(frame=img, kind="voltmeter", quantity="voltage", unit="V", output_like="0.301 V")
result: 13.5 V
